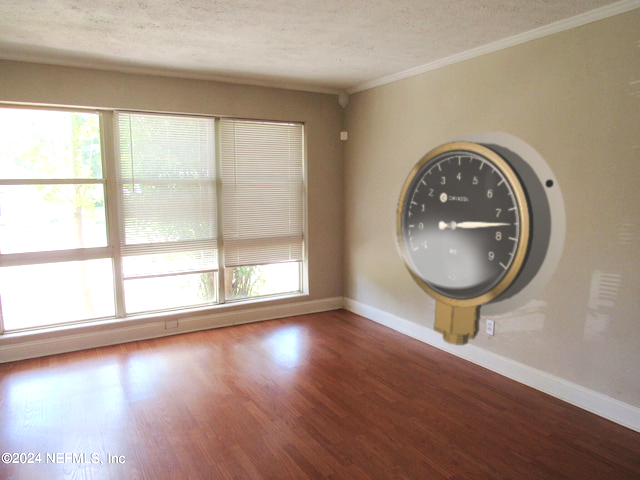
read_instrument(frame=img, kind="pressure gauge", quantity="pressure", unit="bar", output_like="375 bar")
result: 7.5 bar
